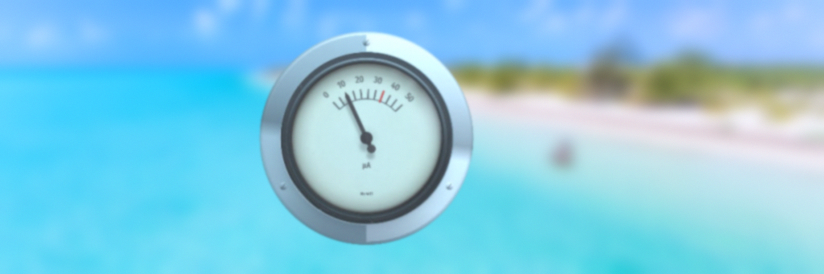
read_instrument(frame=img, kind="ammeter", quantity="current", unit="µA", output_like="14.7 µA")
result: 10 µA
